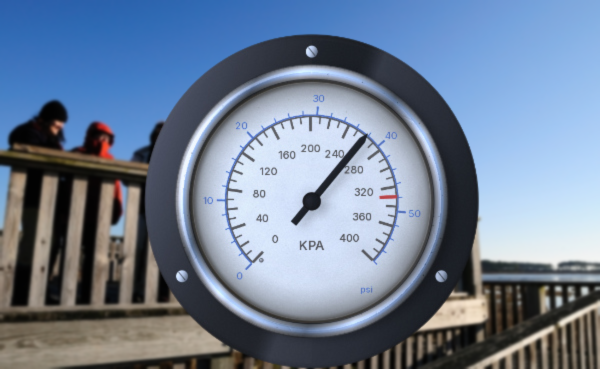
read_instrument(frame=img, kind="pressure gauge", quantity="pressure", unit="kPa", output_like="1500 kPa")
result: 260 kPa
